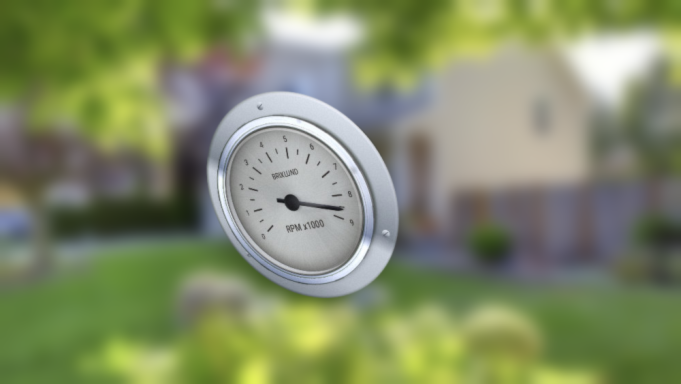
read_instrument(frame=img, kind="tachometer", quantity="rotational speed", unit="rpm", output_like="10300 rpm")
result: 8500 rpm
